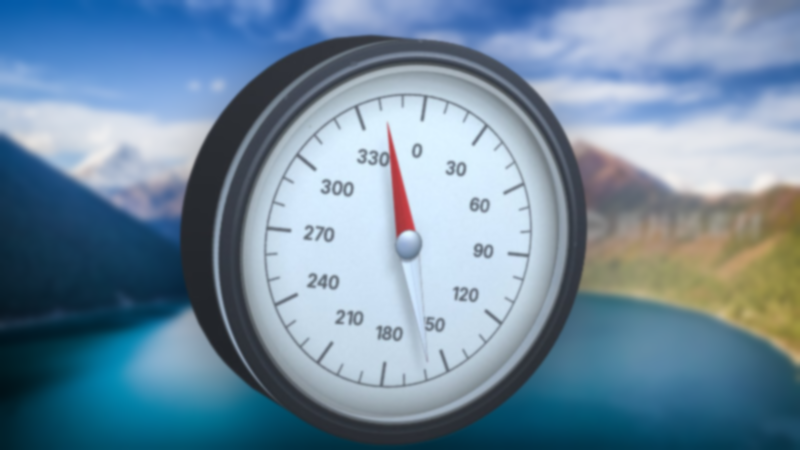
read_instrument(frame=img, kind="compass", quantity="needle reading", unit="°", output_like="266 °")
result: 340 °
